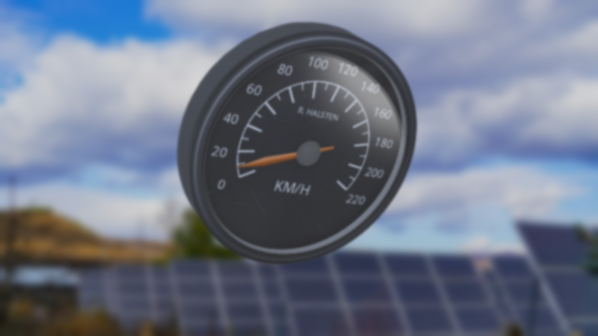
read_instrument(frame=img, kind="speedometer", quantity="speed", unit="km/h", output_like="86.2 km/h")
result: 10 km/h
